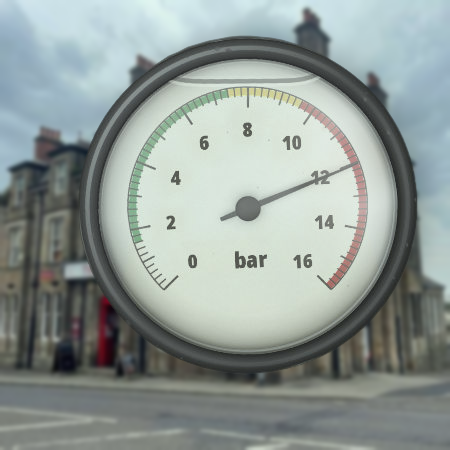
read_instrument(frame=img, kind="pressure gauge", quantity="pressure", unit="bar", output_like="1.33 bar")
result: 12 bar
